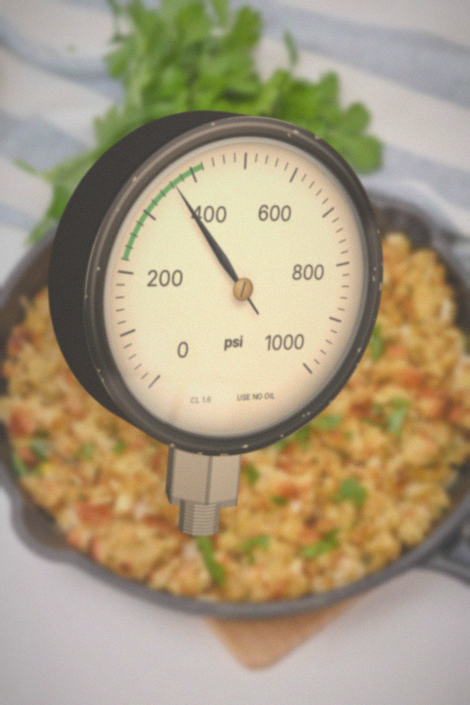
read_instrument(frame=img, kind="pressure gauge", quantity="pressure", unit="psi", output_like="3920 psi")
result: 360 psi
